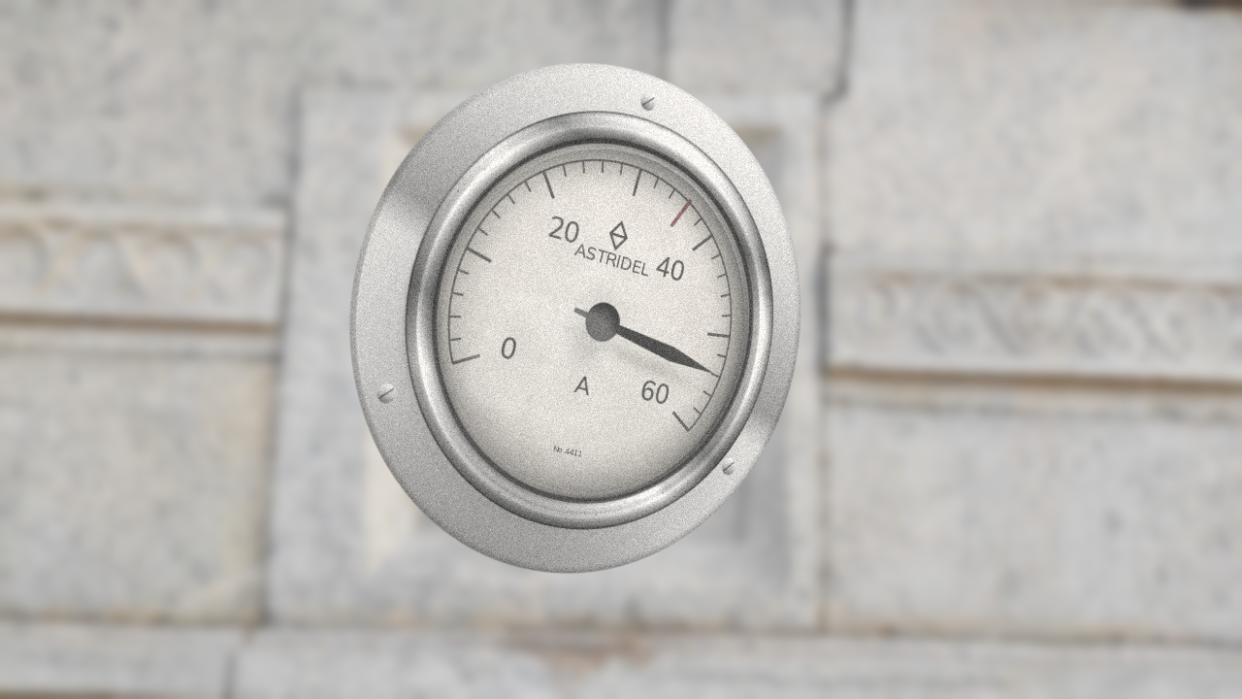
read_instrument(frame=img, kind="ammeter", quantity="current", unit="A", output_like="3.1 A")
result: 54 A
